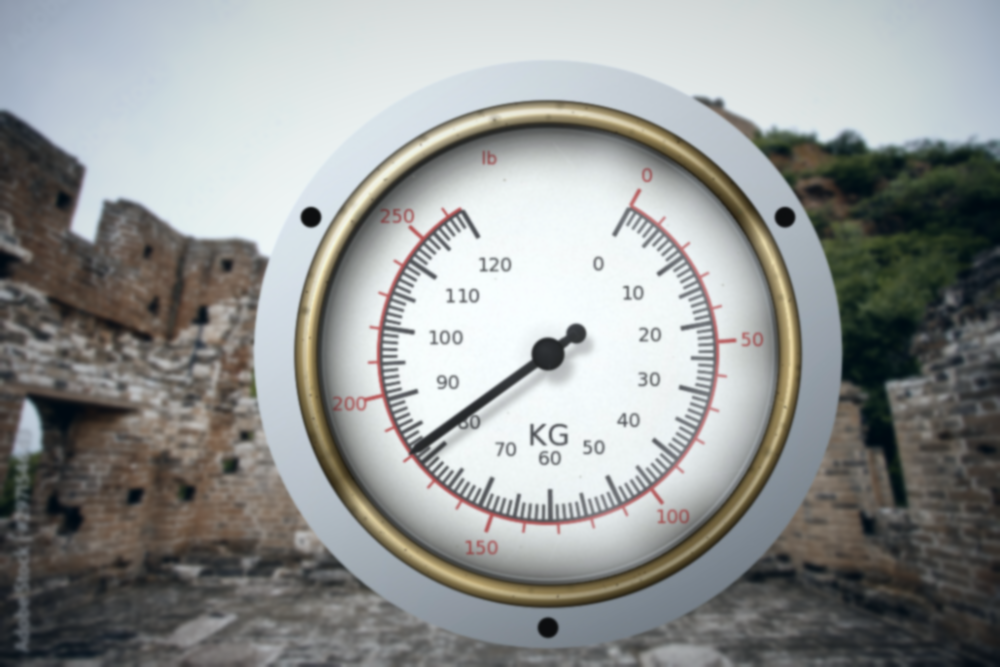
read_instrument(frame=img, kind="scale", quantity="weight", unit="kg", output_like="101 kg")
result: 82 kg
